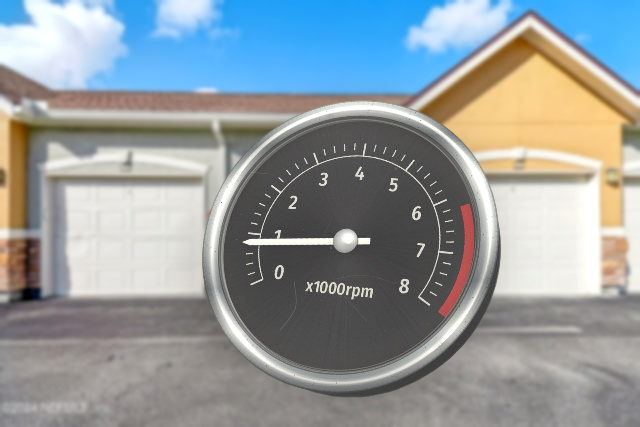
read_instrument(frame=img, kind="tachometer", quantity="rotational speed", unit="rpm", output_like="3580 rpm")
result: 800 rpm
